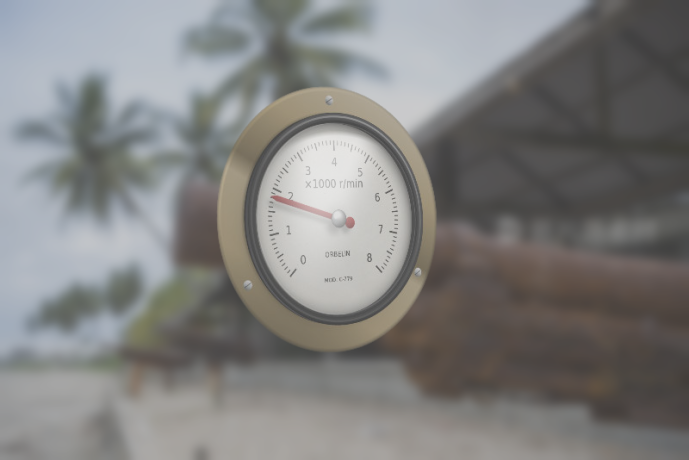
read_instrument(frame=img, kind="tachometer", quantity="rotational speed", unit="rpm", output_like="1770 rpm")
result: 1800 rpm
